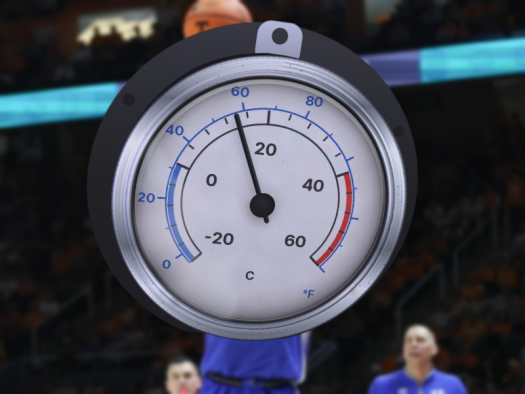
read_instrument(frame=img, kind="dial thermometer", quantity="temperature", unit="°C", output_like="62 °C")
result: 14 °C
